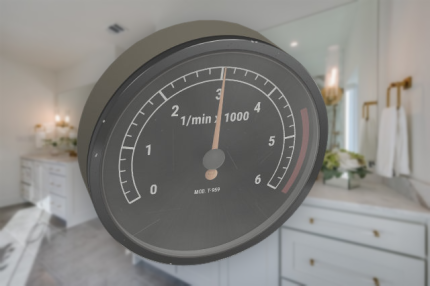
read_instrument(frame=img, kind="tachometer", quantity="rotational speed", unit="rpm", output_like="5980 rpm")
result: 3000 rpm
